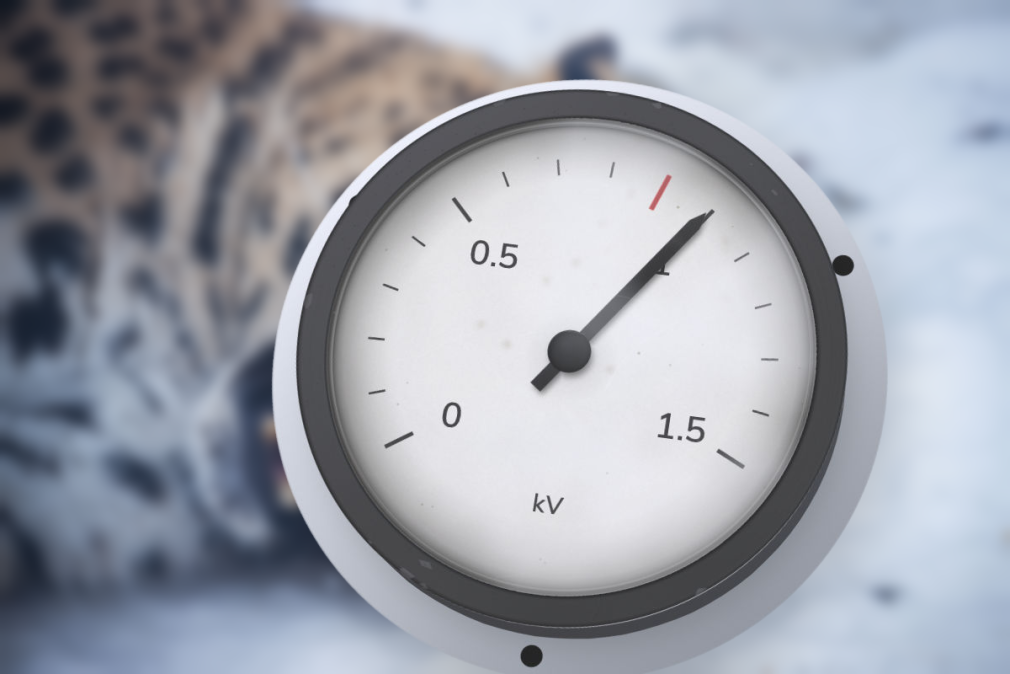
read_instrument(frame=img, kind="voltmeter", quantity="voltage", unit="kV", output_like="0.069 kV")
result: 1 kV
